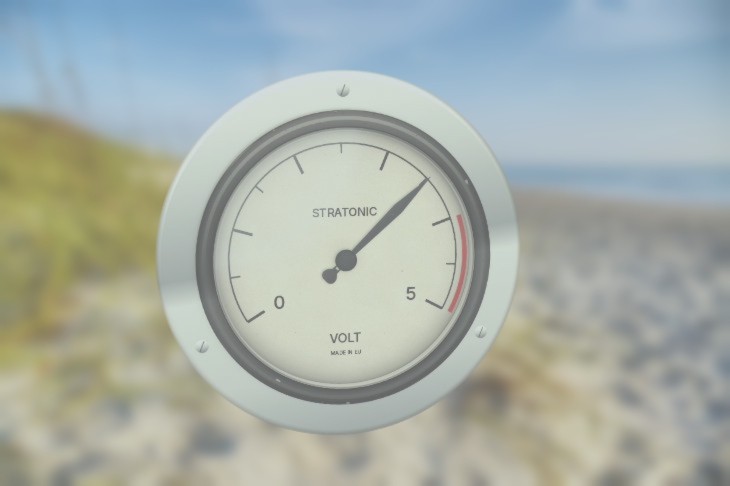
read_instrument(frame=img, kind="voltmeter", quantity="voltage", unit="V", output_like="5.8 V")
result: 3.5 V
